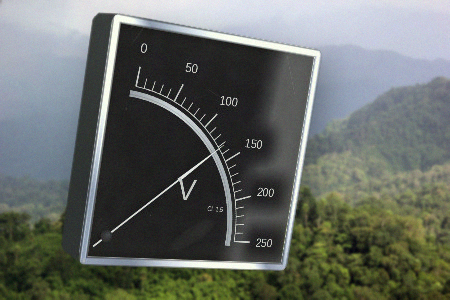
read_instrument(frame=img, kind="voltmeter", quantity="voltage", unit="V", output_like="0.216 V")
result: 130 V
